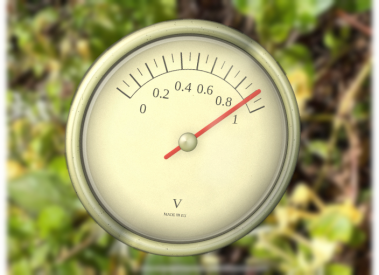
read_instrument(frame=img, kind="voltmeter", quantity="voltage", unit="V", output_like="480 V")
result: 0.9 V
